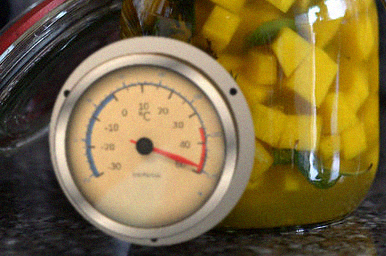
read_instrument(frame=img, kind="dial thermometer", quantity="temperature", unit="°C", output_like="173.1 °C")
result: 47.5 °C
